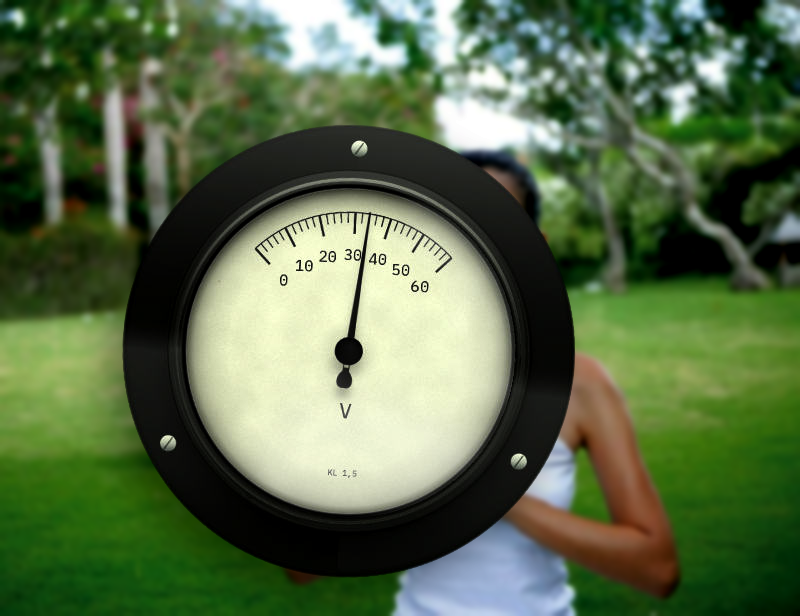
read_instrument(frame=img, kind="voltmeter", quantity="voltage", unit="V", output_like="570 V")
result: 34 V
